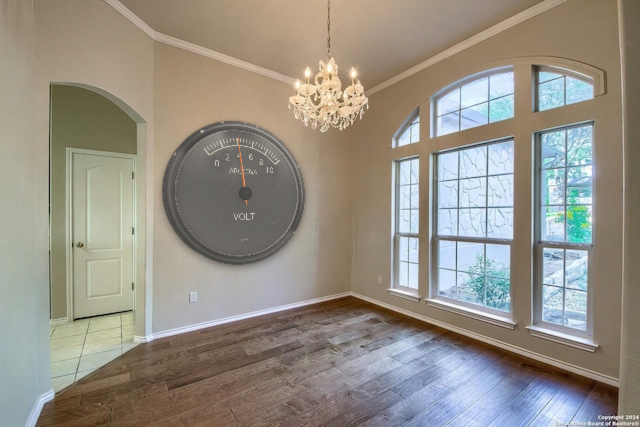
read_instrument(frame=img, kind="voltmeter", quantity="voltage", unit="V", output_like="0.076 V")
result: 4 V
